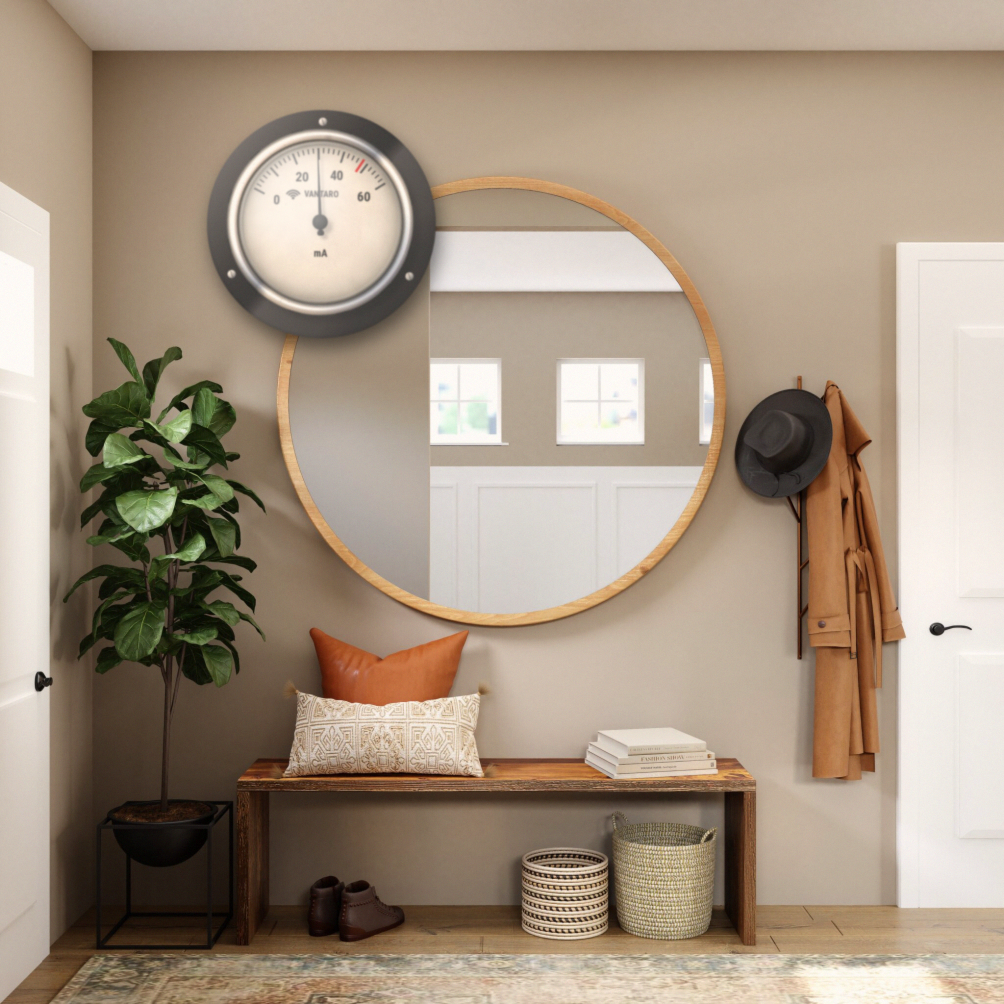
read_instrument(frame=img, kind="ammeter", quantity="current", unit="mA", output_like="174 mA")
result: 30 mA
